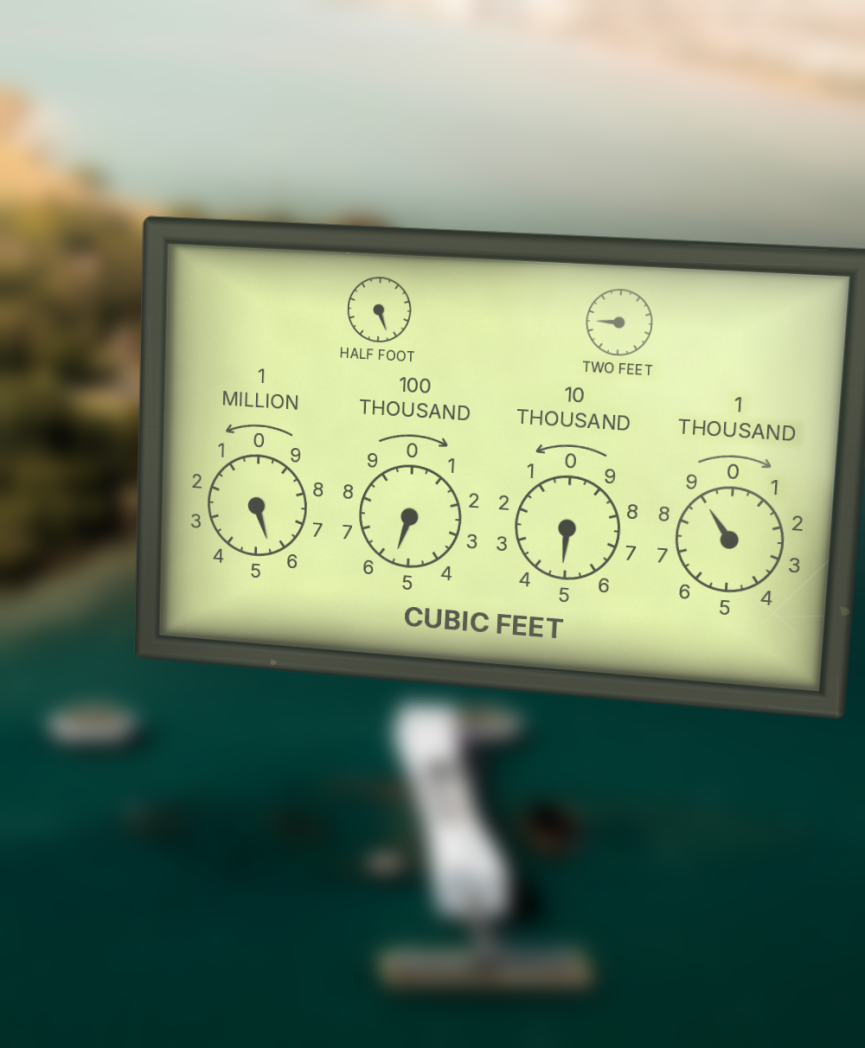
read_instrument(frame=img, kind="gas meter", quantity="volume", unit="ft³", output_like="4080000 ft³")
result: 554900 ft³
